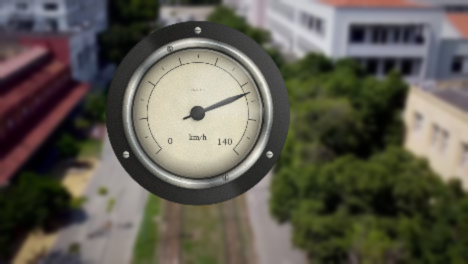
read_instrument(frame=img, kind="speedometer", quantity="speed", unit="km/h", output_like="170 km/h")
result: 105 km/h
